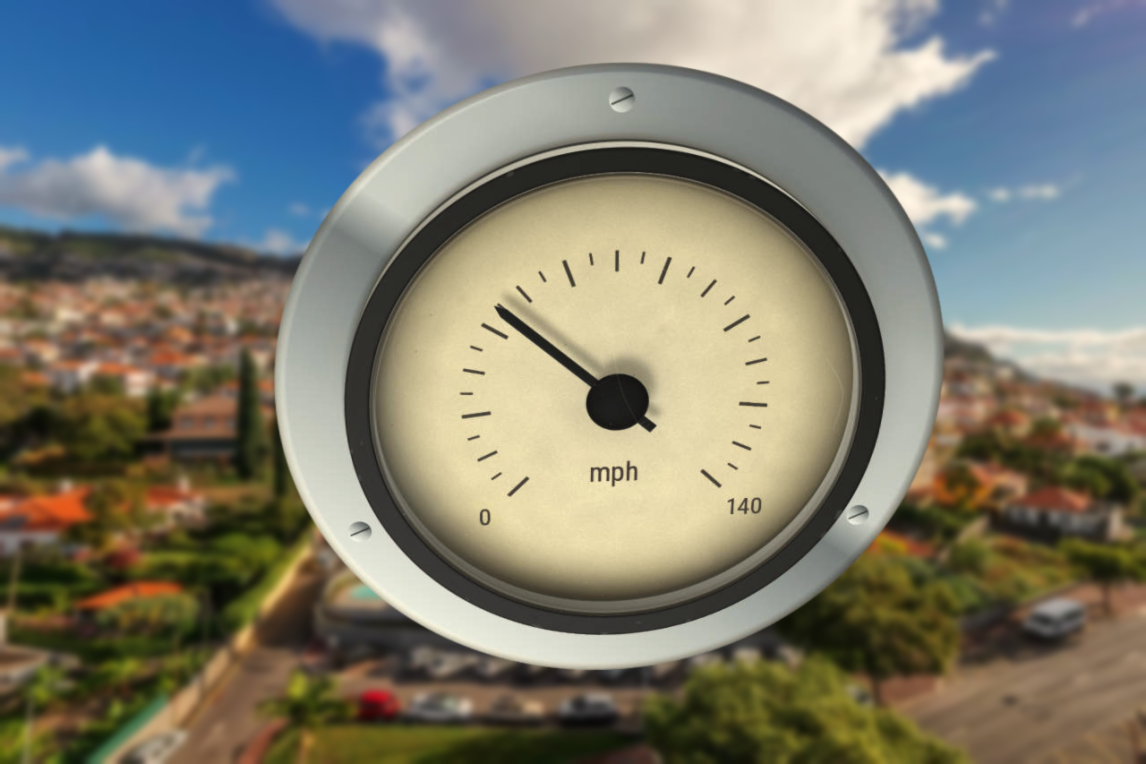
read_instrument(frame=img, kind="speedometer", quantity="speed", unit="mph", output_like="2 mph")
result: 45 mph
